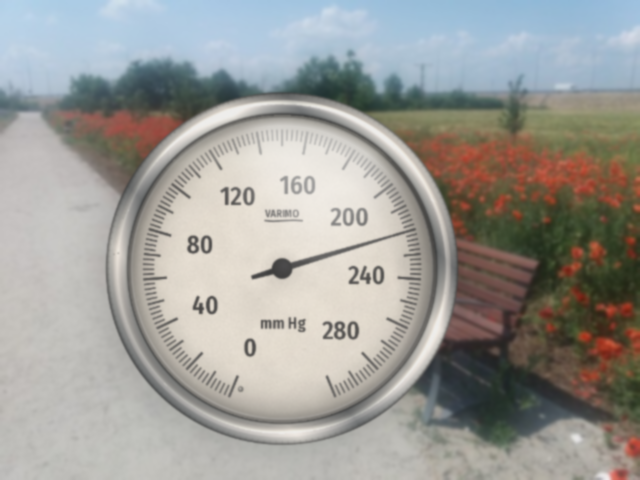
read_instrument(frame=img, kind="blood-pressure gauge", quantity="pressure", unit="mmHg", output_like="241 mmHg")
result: 220 mmHg
